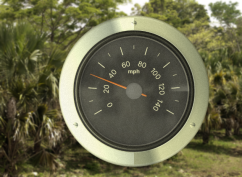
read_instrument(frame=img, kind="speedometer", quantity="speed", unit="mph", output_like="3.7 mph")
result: 30 mph
